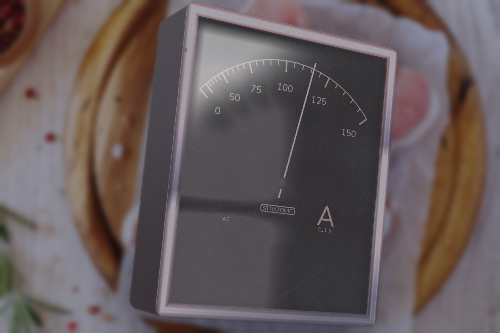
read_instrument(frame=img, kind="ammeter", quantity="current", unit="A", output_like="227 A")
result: 115 A
